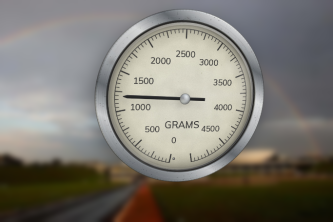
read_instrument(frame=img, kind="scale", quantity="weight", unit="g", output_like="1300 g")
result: 1200 g
